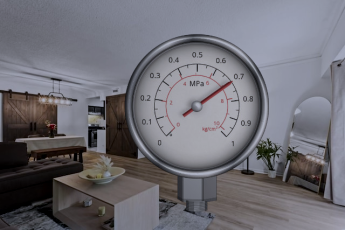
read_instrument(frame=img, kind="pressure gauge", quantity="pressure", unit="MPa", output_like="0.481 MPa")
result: 0.7 MPa
